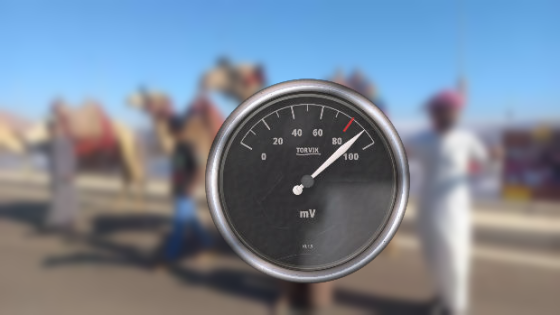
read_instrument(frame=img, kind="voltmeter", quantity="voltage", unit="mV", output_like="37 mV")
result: 90 mV
